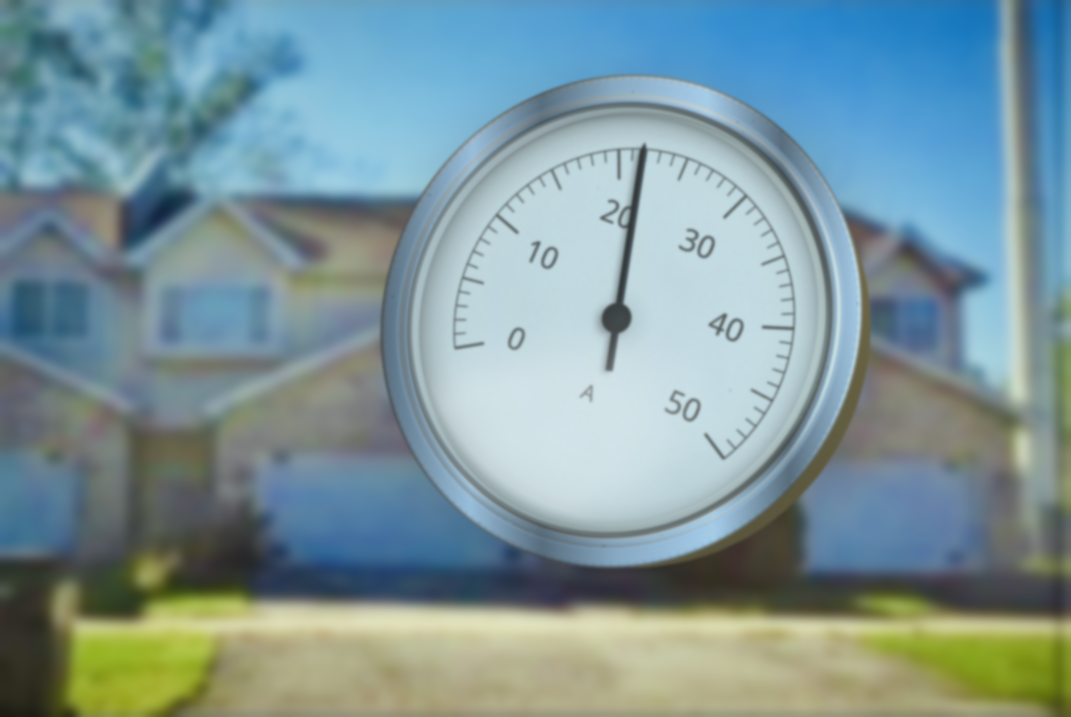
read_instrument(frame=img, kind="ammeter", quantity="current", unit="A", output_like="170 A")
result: 22 A
